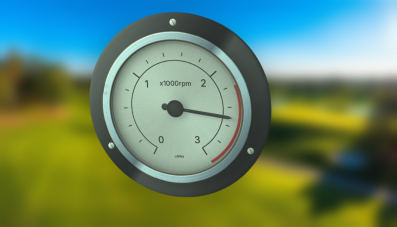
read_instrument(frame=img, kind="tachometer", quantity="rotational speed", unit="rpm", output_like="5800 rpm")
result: 2500 rpm
